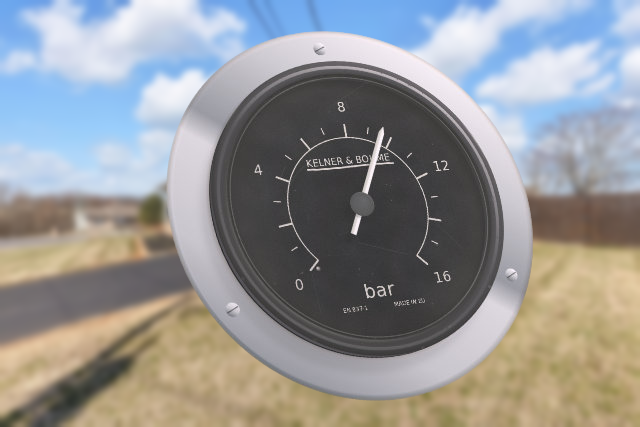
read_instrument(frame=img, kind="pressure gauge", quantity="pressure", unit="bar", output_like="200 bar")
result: 9.5 bar
